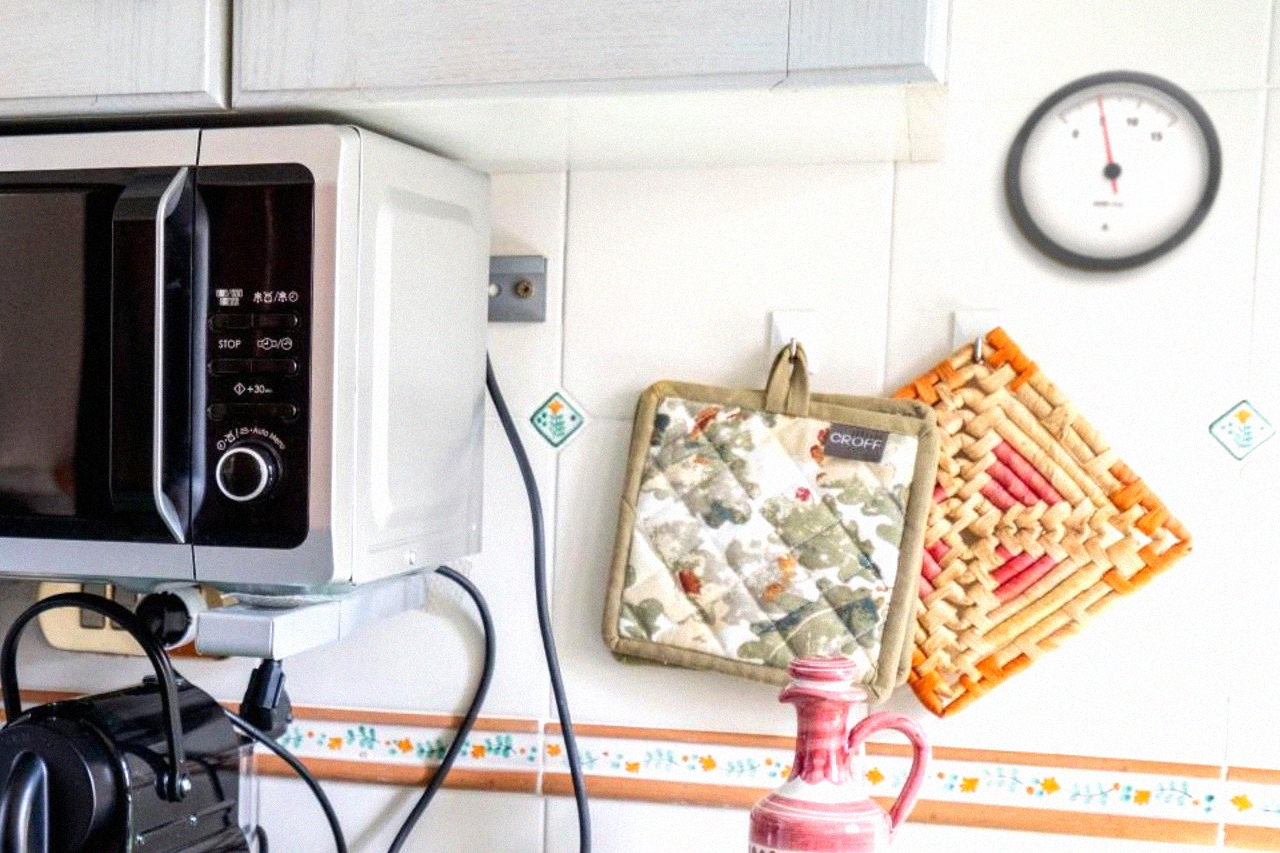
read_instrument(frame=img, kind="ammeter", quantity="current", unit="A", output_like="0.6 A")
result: 5 A
